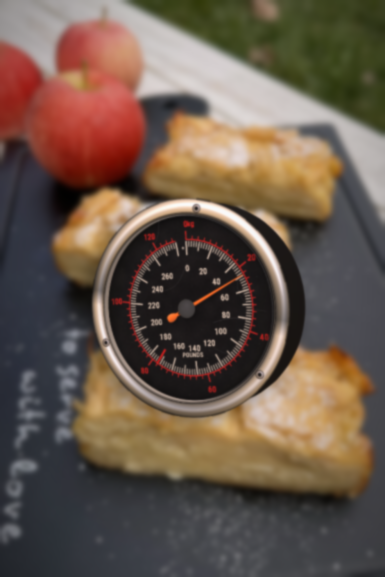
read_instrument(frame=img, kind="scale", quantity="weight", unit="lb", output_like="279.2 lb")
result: 50 lb
